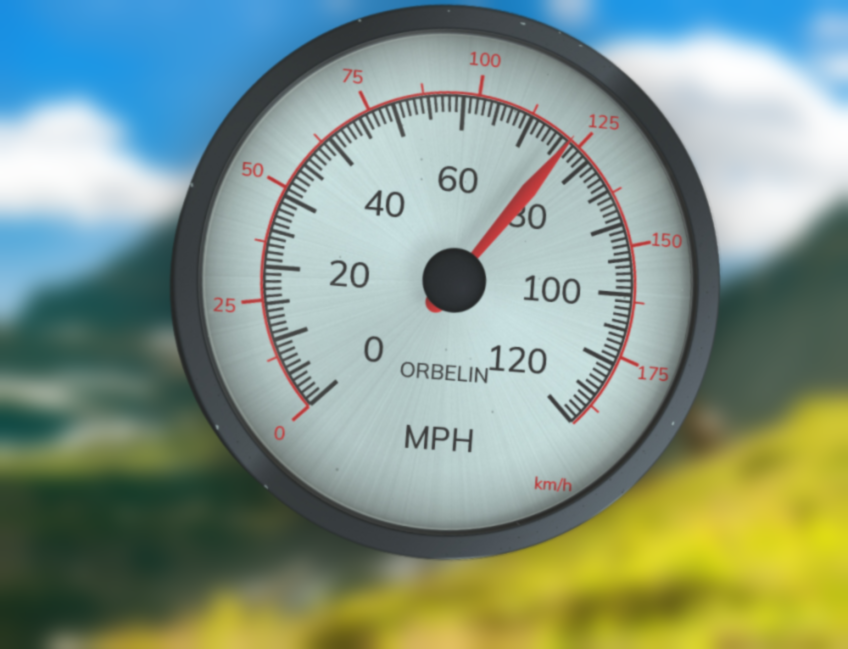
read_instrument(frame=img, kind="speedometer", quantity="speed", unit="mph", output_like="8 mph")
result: 76 mph
